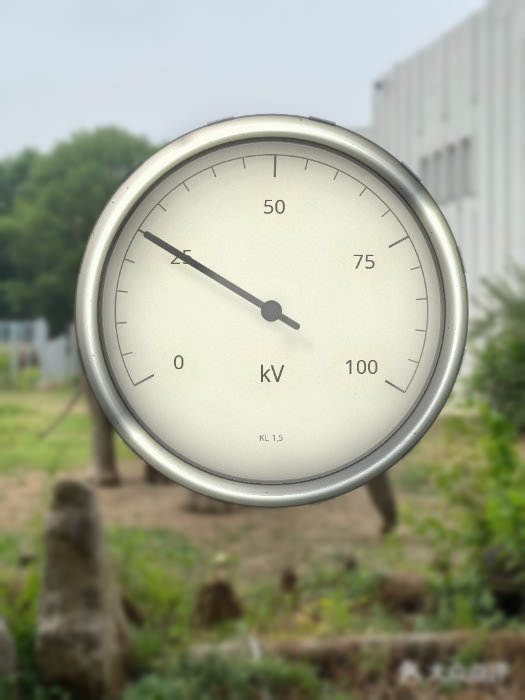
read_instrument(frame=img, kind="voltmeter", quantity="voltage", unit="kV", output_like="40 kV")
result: 25 kV
